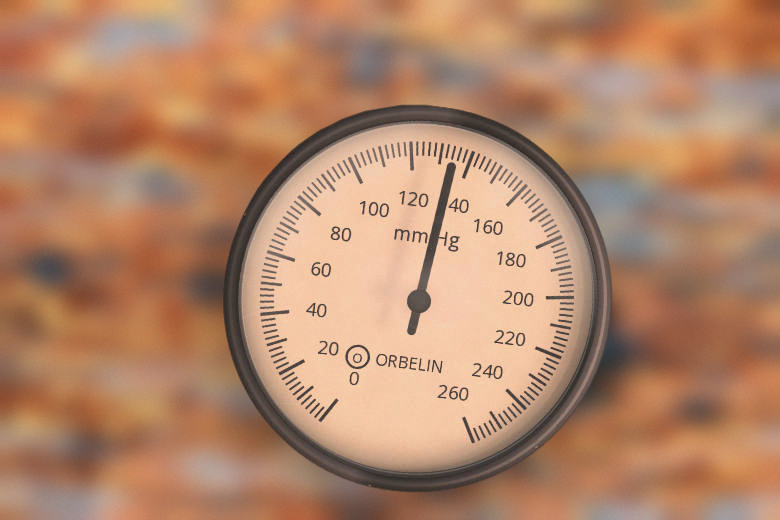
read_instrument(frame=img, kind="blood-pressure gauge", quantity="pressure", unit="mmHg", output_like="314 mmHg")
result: 134 mmHg
